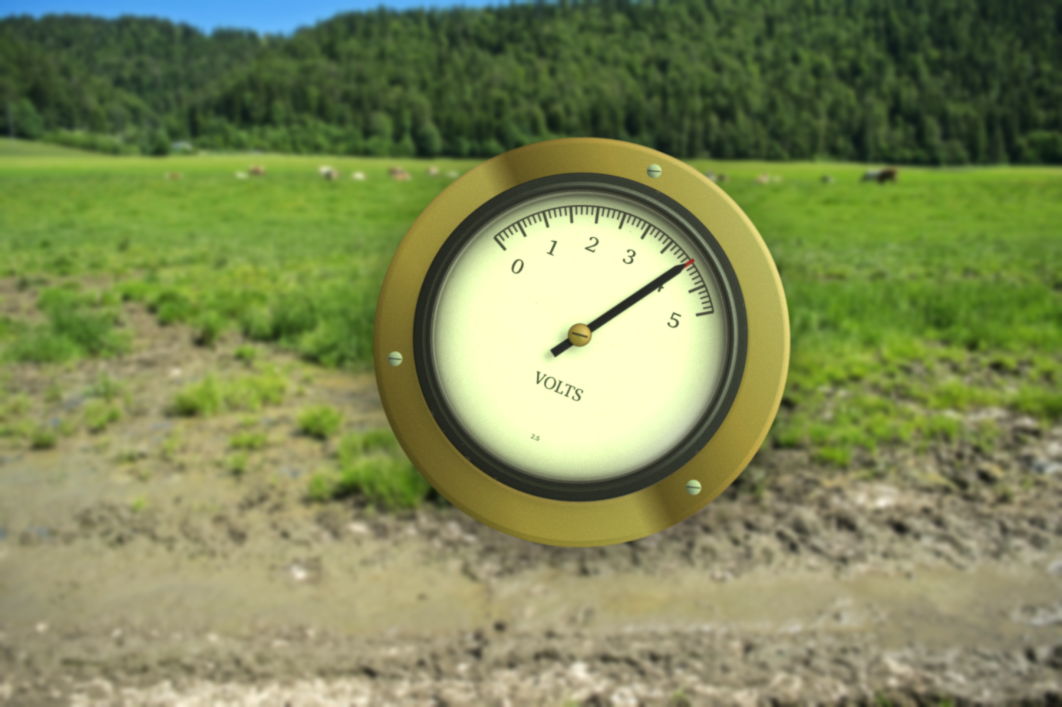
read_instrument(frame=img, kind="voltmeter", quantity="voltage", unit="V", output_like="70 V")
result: 4 V
